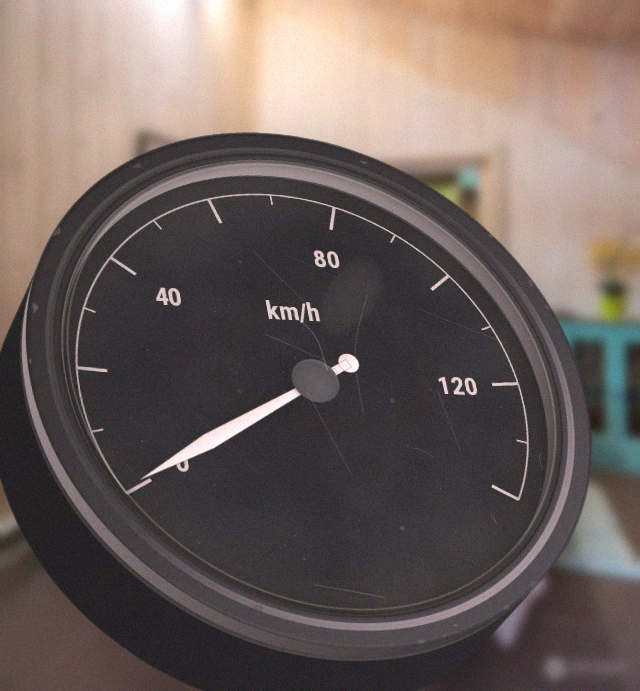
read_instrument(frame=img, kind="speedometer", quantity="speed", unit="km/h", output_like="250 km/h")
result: 0 km/h
